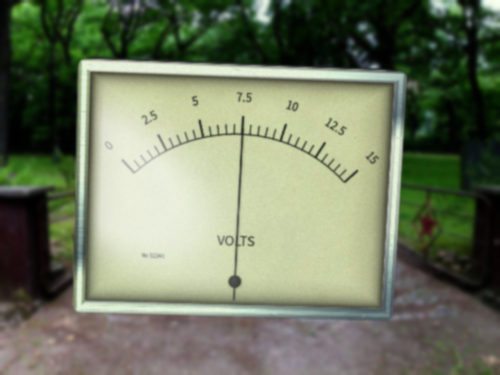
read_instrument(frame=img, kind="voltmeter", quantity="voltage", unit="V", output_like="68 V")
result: 7.5 V
